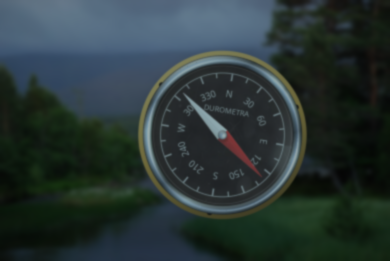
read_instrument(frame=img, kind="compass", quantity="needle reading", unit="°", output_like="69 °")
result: 127.5 °
